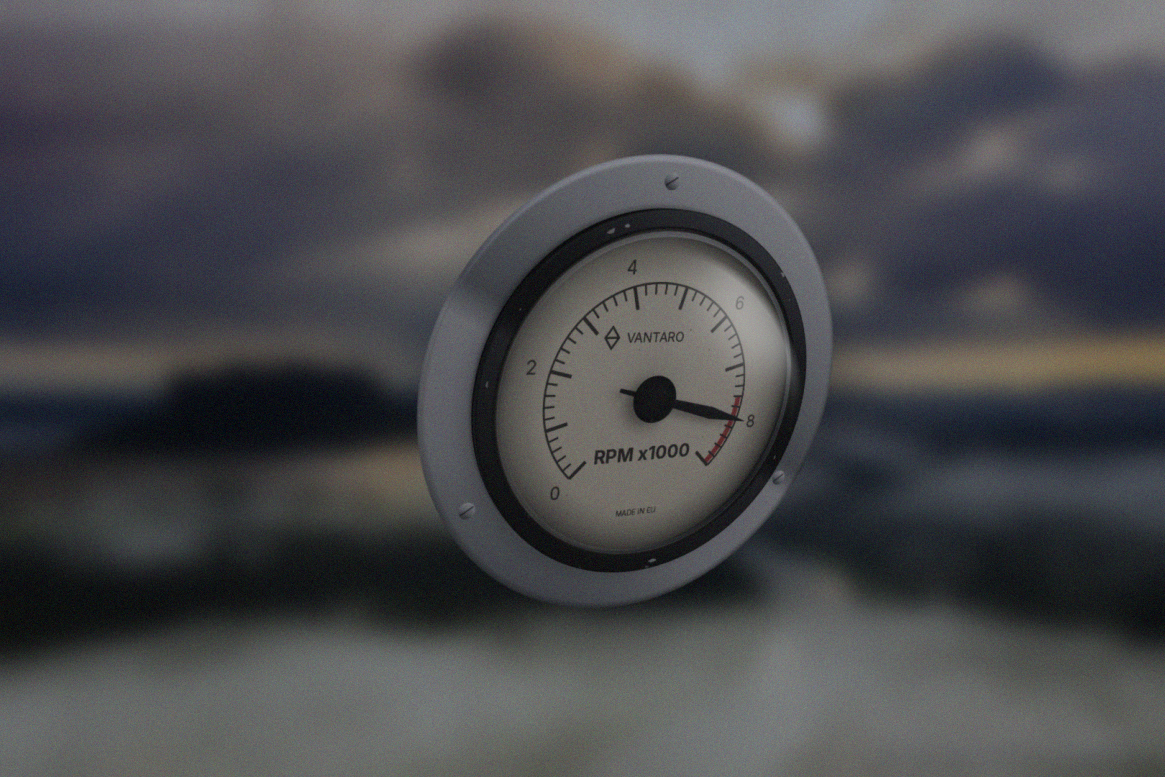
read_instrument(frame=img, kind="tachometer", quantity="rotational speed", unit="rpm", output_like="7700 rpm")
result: 8000 rpm
